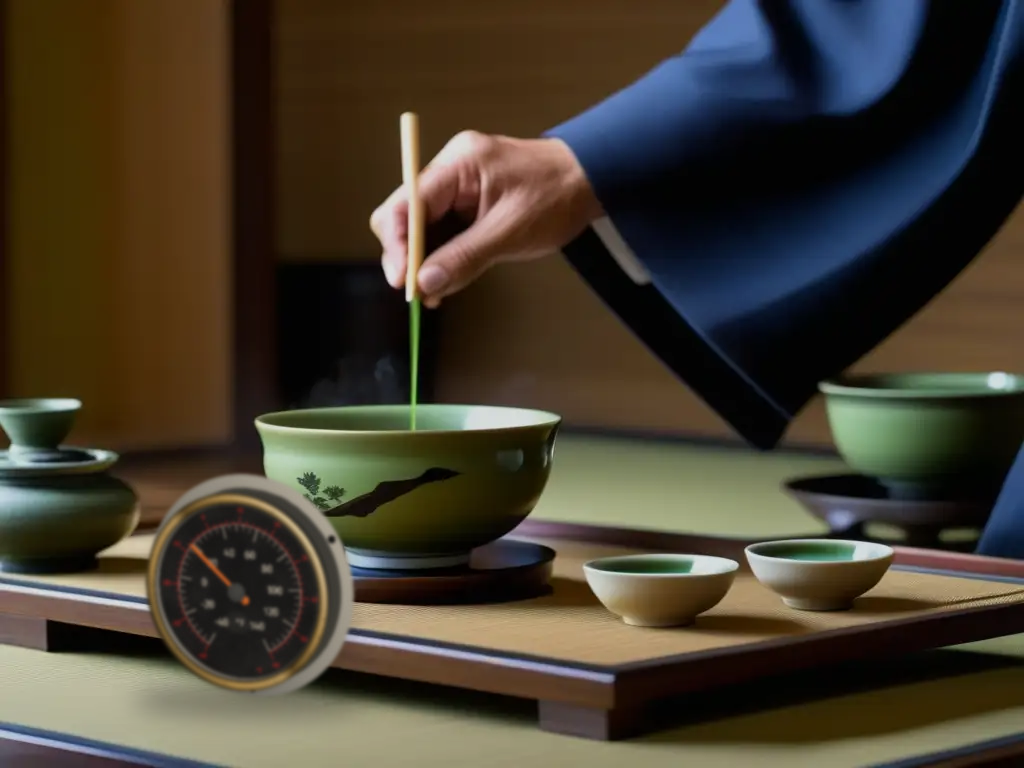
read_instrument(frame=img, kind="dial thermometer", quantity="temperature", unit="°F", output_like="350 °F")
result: 20 °F
